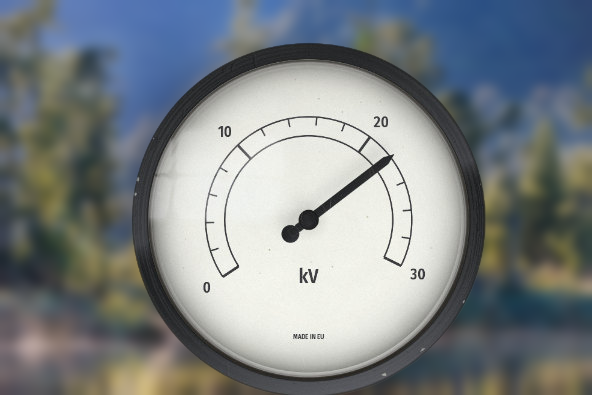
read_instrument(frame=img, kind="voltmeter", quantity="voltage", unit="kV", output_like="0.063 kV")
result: 22 kV
